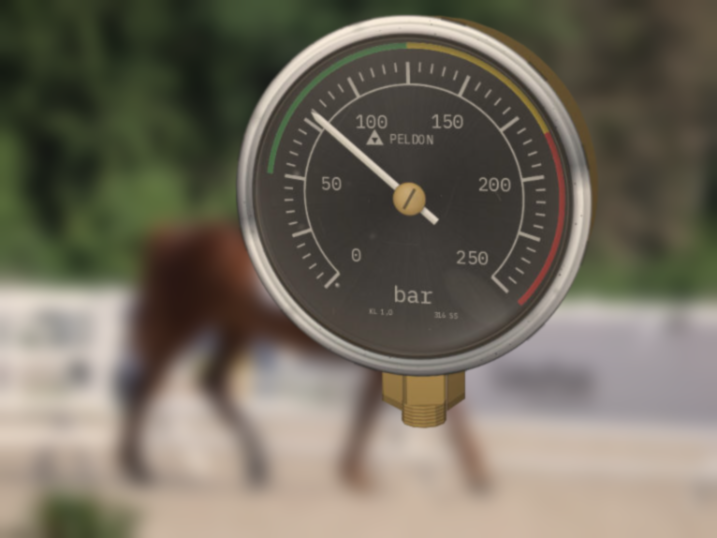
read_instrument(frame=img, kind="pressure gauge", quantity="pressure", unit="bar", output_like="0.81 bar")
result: 80 bar
